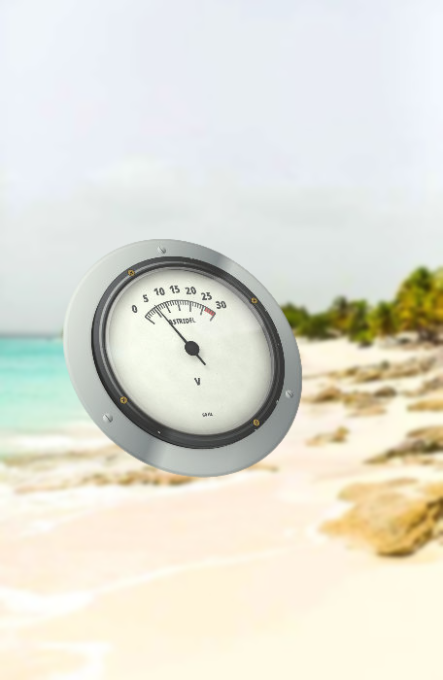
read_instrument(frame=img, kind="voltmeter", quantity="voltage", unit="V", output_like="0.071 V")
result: 5 V
